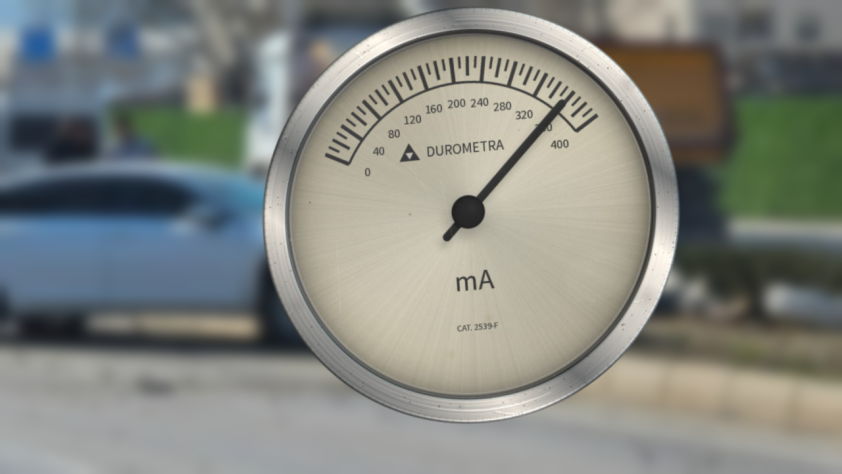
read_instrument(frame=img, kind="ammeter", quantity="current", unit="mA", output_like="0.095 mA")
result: 360 mA
